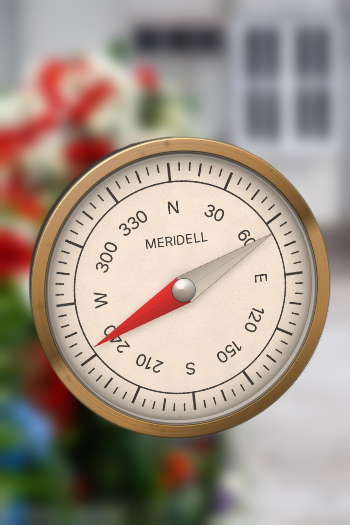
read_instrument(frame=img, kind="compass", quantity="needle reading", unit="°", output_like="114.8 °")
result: 245 °
